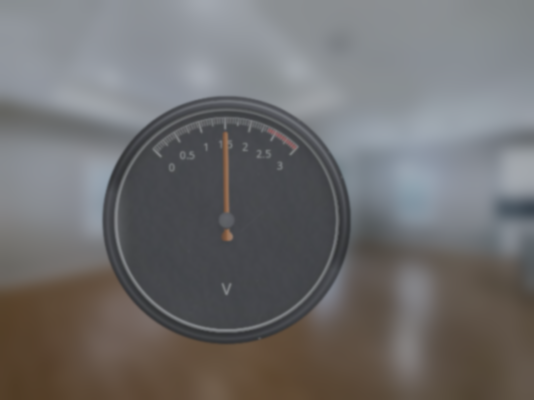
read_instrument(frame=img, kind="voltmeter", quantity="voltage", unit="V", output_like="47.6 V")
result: 1.5 V
